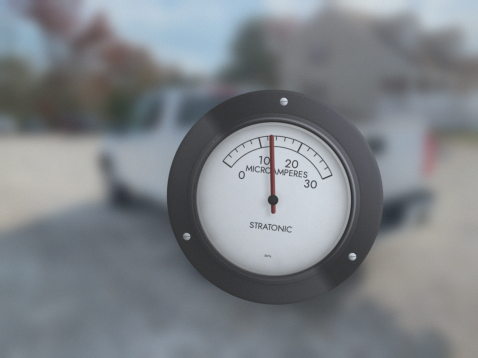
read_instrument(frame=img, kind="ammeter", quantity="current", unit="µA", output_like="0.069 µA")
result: 13 µA
